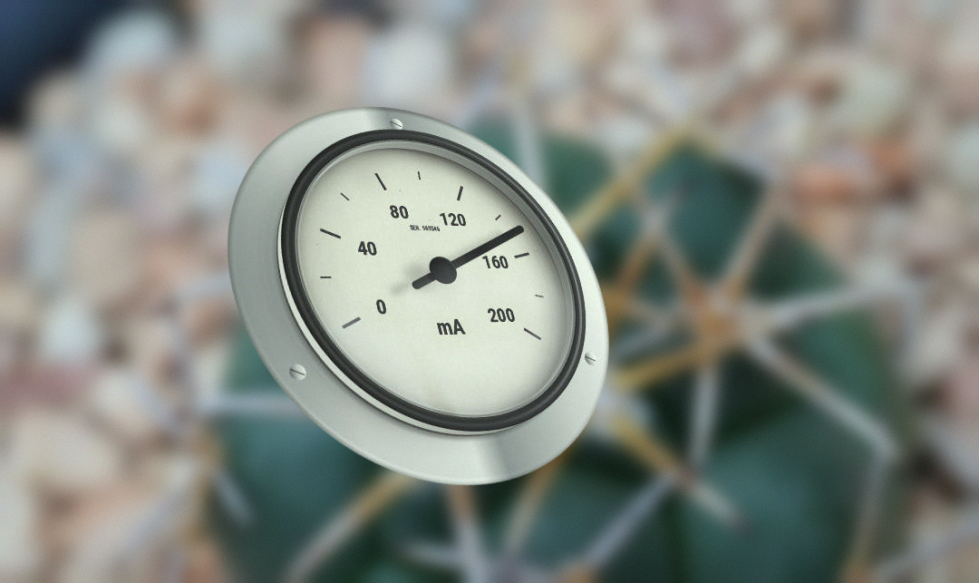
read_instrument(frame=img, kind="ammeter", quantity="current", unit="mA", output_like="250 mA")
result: 150 mA
